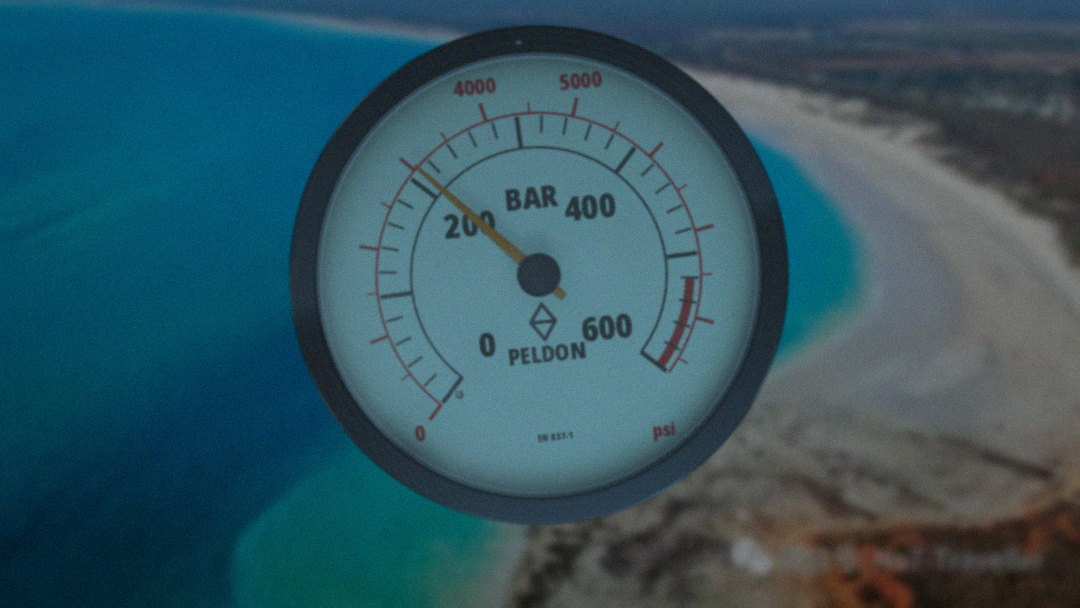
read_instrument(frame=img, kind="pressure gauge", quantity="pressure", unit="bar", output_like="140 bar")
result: 210 bar
